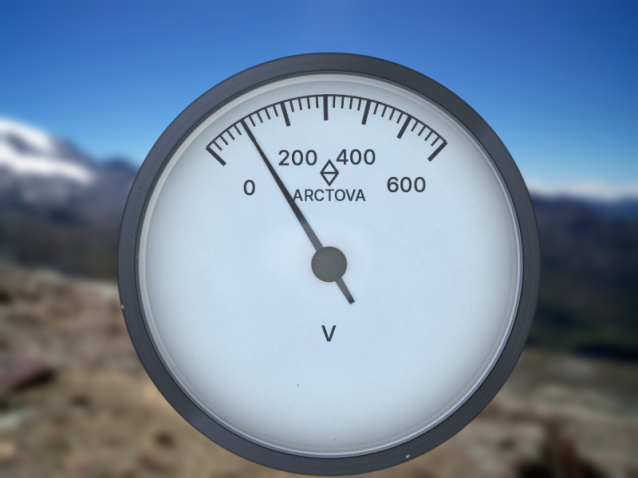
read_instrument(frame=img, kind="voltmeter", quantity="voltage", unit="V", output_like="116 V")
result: 100 V
